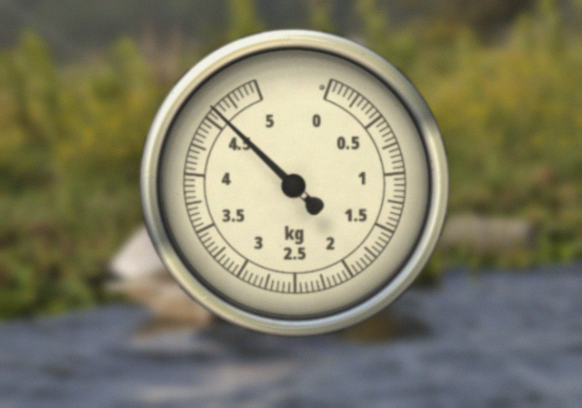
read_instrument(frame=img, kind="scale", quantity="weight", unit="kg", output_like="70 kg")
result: 4.6 kg
